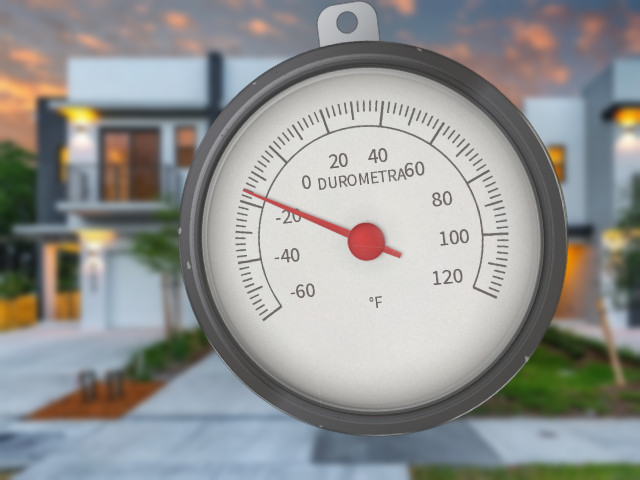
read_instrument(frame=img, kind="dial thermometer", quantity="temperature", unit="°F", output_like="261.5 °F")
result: -16 °F
